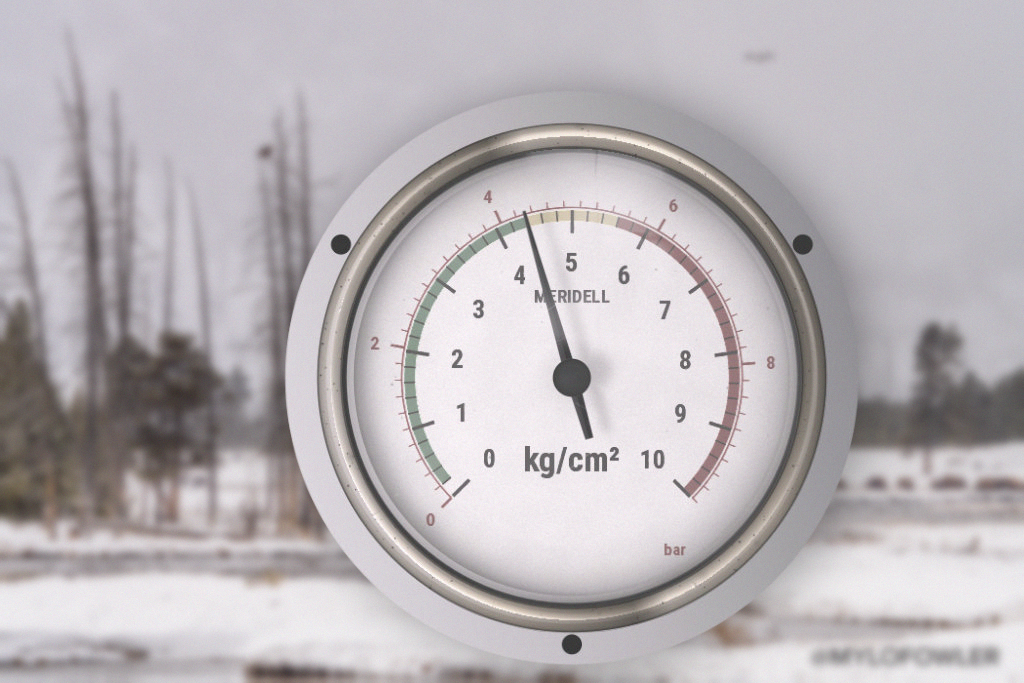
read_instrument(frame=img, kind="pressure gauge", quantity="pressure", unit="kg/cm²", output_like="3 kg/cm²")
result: 4.4 kg/cm²
